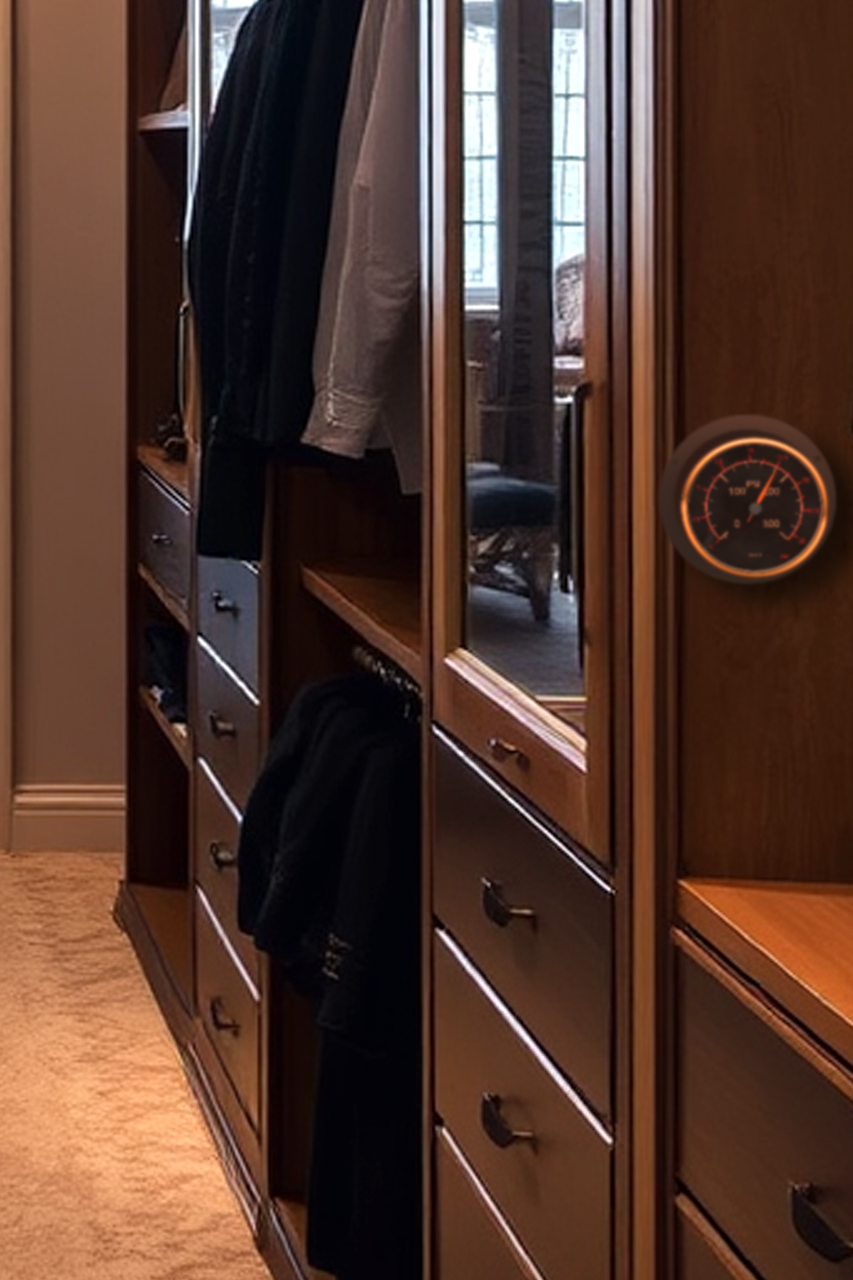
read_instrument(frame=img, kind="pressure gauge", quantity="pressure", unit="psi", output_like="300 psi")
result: 180 psi
